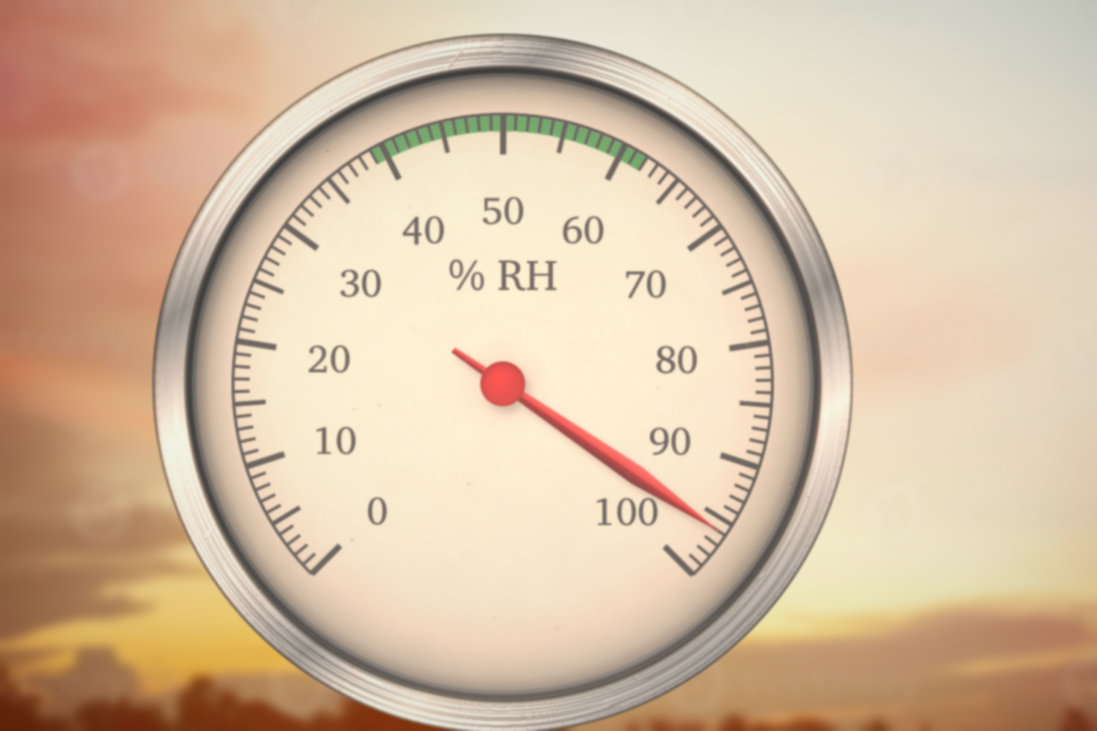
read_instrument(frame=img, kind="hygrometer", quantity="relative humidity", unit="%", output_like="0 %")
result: 96 %
